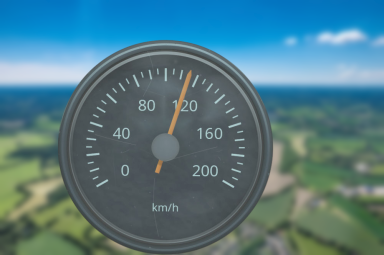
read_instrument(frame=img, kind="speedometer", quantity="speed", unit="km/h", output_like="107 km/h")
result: 115 km/h
